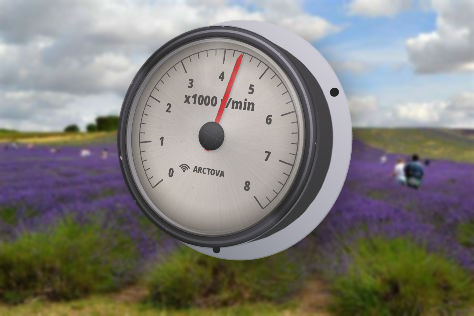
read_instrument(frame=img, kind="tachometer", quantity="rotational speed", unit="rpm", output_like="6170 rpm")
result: 4400 rpm
